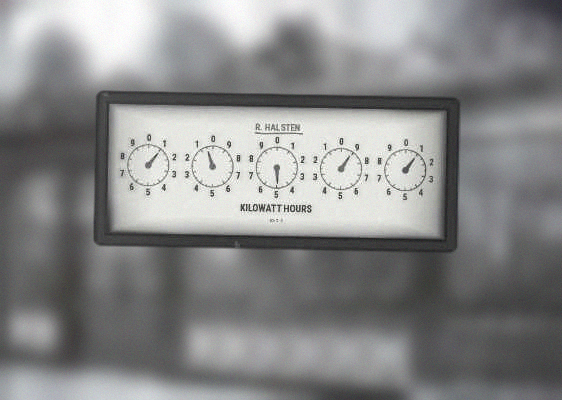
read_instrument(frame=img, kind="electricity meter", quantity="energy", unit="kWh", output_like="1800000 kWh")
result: 10491 kWh
